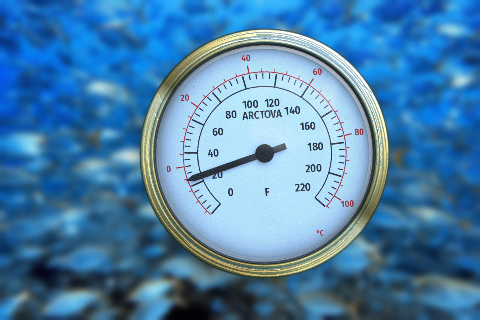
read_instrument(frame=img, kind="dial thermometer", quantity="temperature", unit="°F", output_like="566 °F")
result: 24 °F
